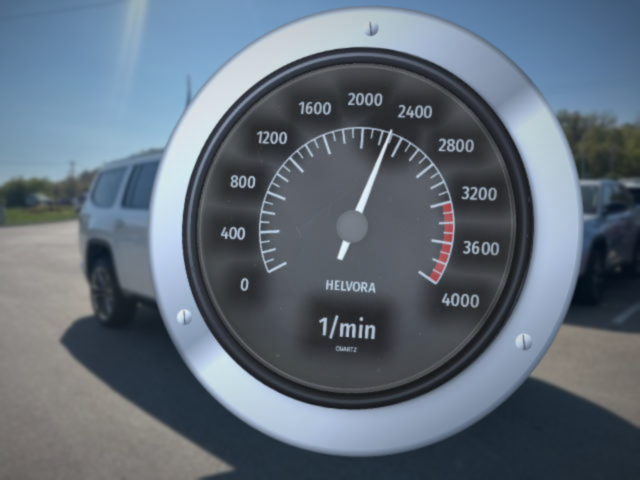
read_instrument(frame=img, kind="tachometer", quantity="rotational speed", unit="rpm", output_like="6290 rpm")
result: 2300 rpm
